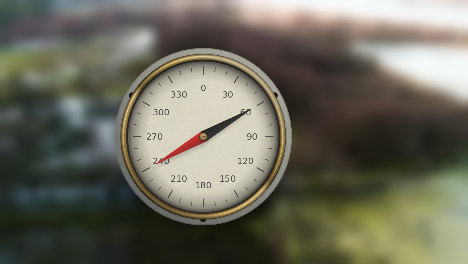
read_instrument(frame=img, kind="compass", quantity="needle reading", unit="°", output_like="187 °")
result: 240 °
